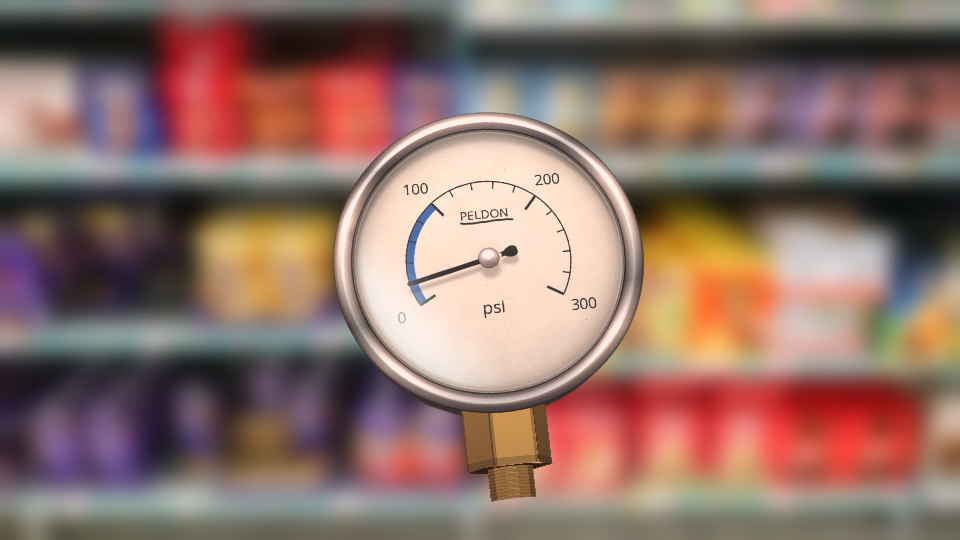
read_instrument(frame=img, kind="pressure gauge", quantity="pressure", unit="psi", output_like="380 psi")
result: 20 psi
